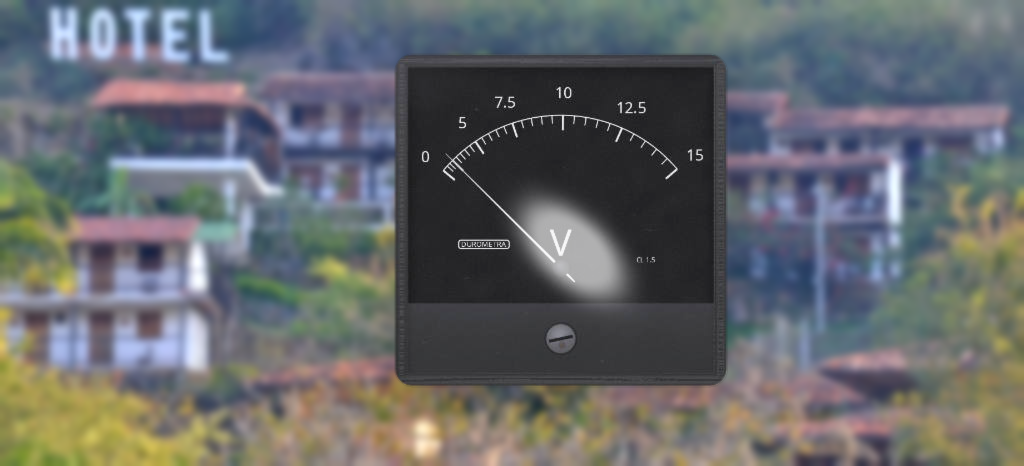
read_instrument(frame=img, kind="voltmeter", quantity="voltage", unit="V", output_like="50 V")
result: 2.5 V
